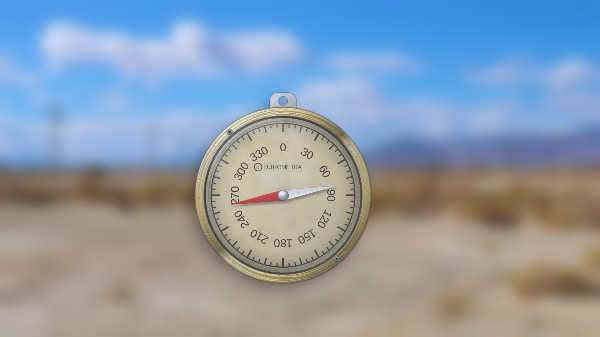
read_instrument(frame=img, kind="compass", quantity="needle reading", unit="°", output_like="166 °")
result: 260 °
